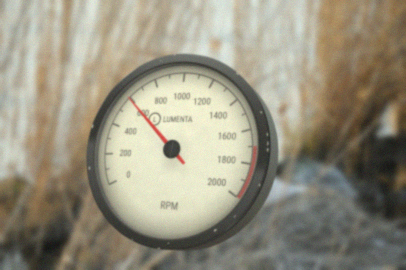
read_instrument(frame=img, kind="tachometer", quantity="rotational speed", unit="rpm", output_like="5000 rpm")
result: 600 rpm
